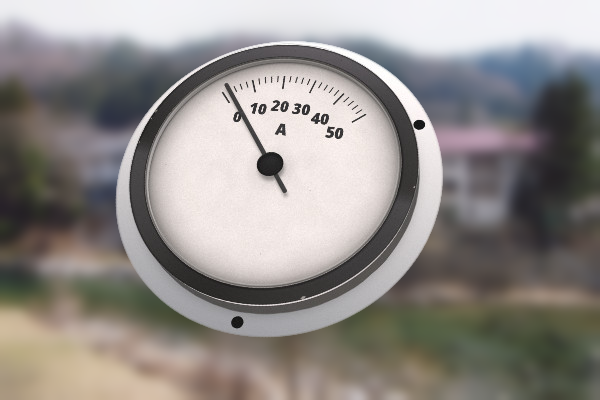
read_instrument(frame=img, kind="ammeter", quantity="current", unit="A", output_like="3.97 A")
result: 2 A
